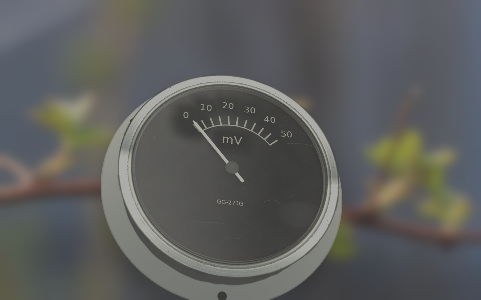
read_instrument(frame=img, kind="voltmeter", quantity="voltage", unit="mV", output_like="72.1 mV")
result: 0 mV
